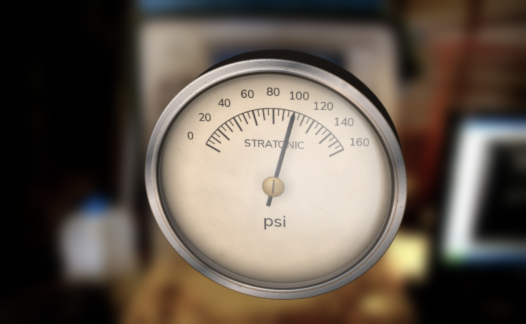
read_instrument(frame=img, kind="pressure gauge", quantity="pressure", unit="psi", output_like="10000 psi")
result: 100 psi
